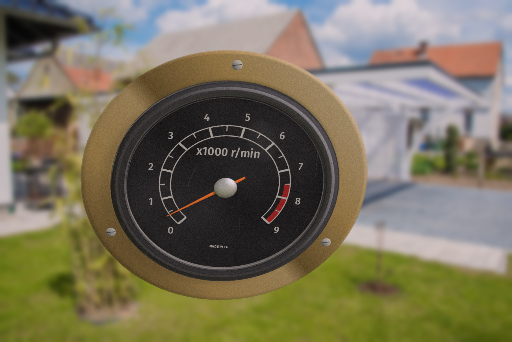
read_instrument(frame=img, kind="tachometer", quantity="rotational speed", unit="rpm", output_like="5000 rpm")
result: 500 rpm
